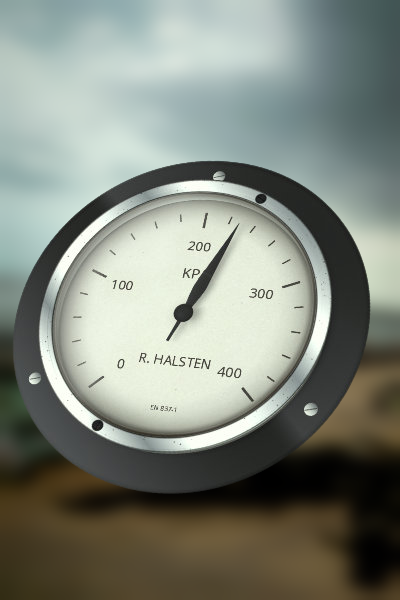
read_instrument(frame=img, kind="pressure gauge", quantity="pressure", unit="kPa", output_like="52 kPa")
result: 230 kPa
